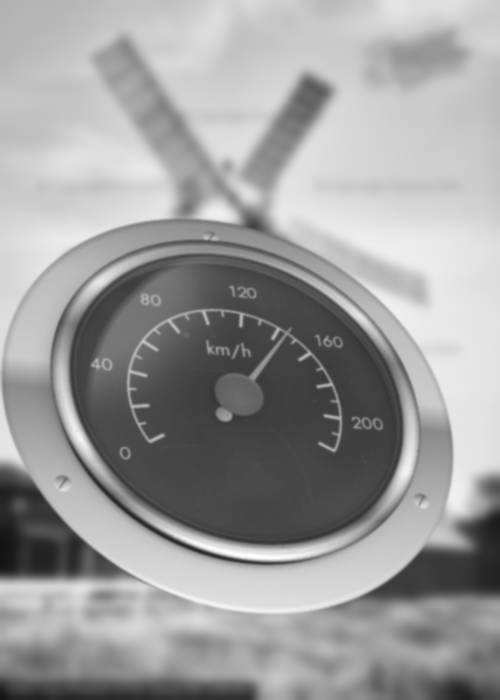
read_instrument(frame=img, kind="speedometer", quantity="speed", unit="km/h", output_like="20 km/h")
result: 145 km/h
